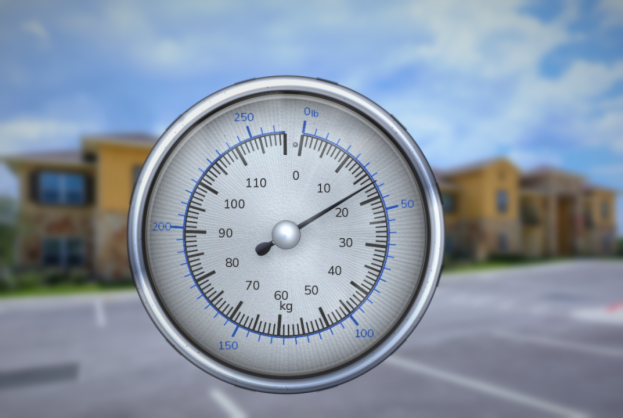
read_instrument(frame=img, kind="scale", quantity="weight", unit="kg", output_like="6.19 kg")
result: 17 kg
